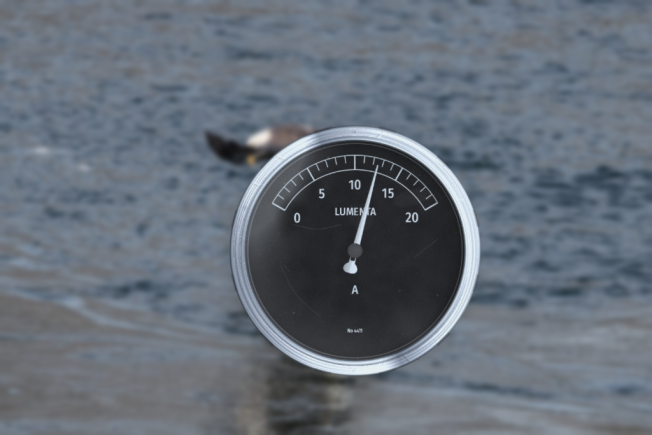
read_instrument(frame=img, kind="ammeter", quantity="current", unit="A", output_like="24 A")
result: 12.5 A
